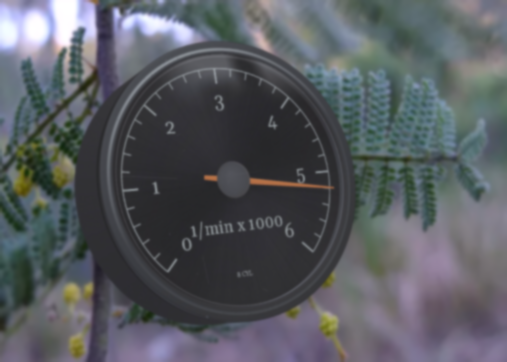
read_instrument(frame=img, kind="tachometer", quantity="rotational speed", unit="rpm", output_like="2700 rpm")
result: 5200 rpm
